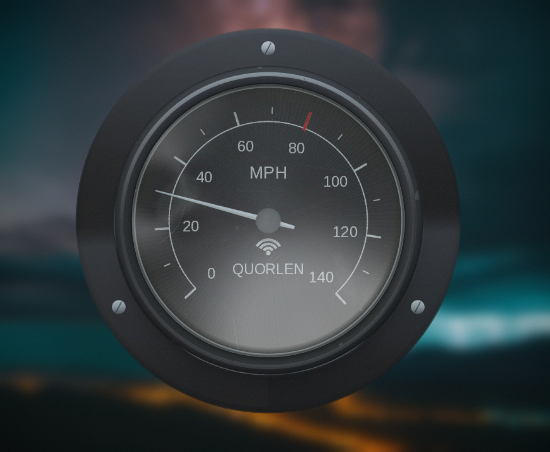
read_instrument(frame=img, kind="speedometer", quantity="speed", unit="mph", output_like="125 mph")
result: 30 mph
